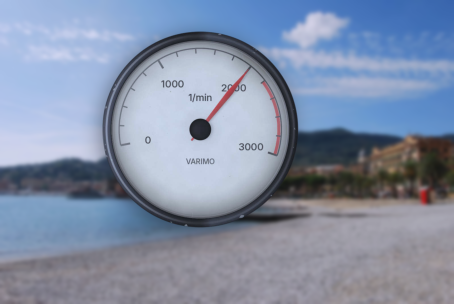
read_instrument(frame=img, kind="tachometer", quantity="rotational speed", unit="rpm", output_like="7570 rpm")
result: 2000 rpm
